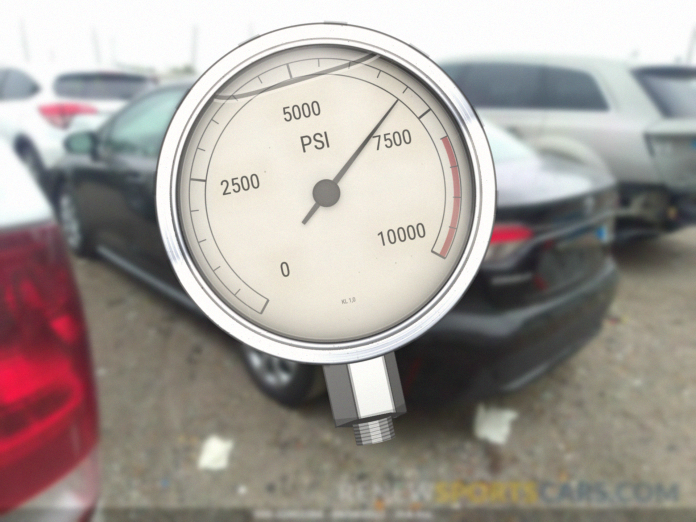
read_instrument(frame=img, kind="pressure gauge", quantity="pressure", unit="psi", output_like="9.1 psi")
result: 7000 psi
